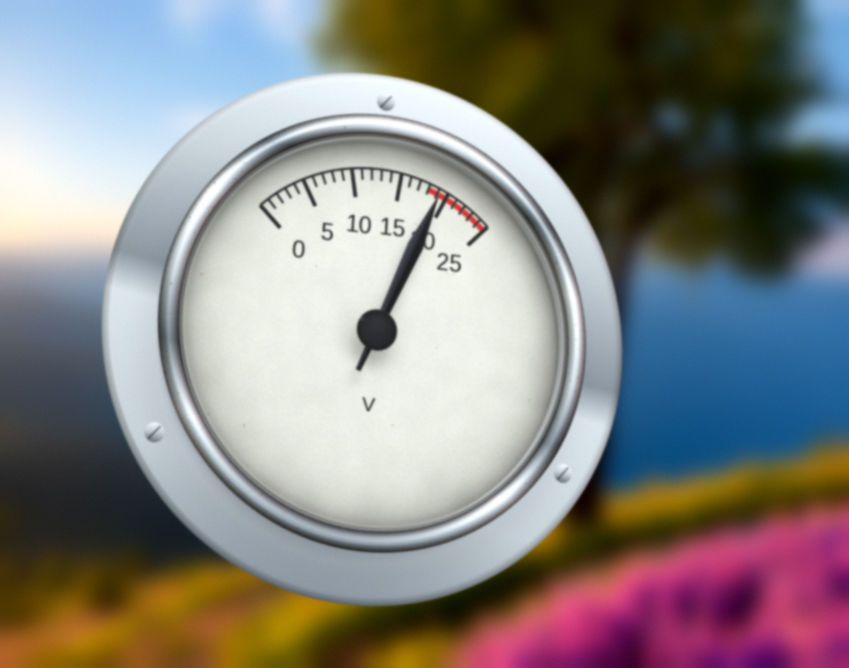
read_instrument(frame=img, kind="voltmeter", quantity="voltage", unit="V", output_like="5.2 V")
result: 19 V
